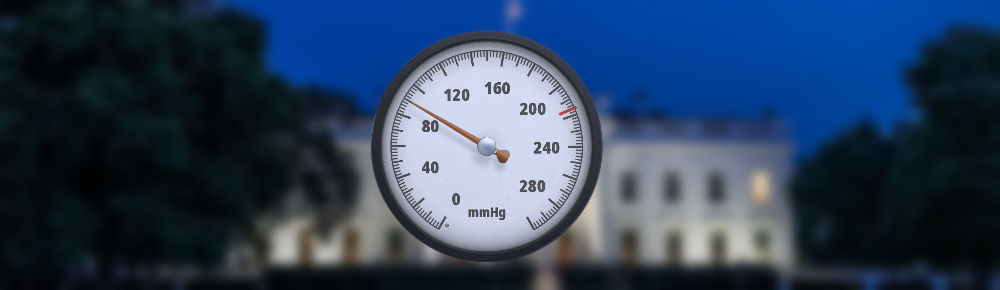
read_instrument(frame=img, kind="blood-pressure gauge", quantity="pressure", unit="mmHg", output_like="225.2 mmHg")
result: 90 mmHg
